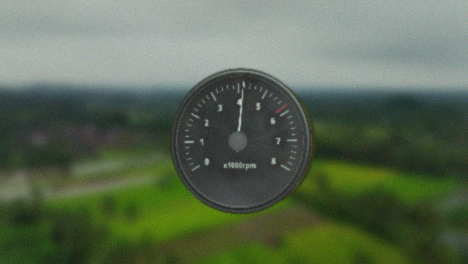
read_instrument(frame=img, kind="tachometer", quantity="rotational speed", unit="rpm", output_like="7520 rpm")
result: 4200 rpm
